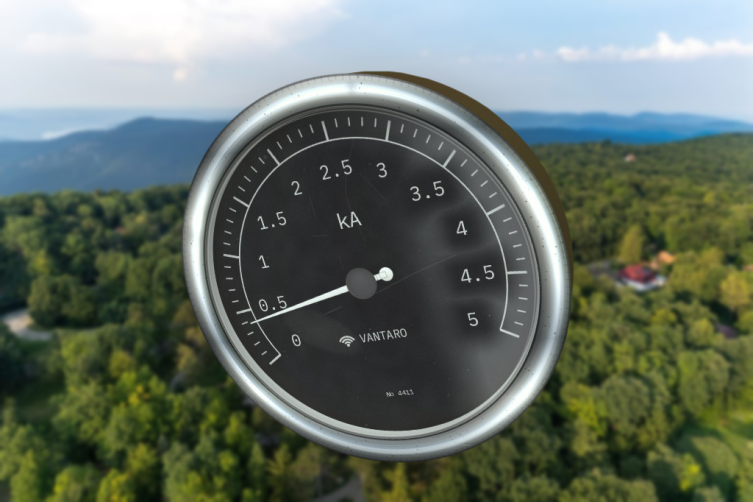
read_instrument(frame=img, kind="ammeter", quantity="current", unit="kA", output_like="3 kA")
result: 0.4 kA
